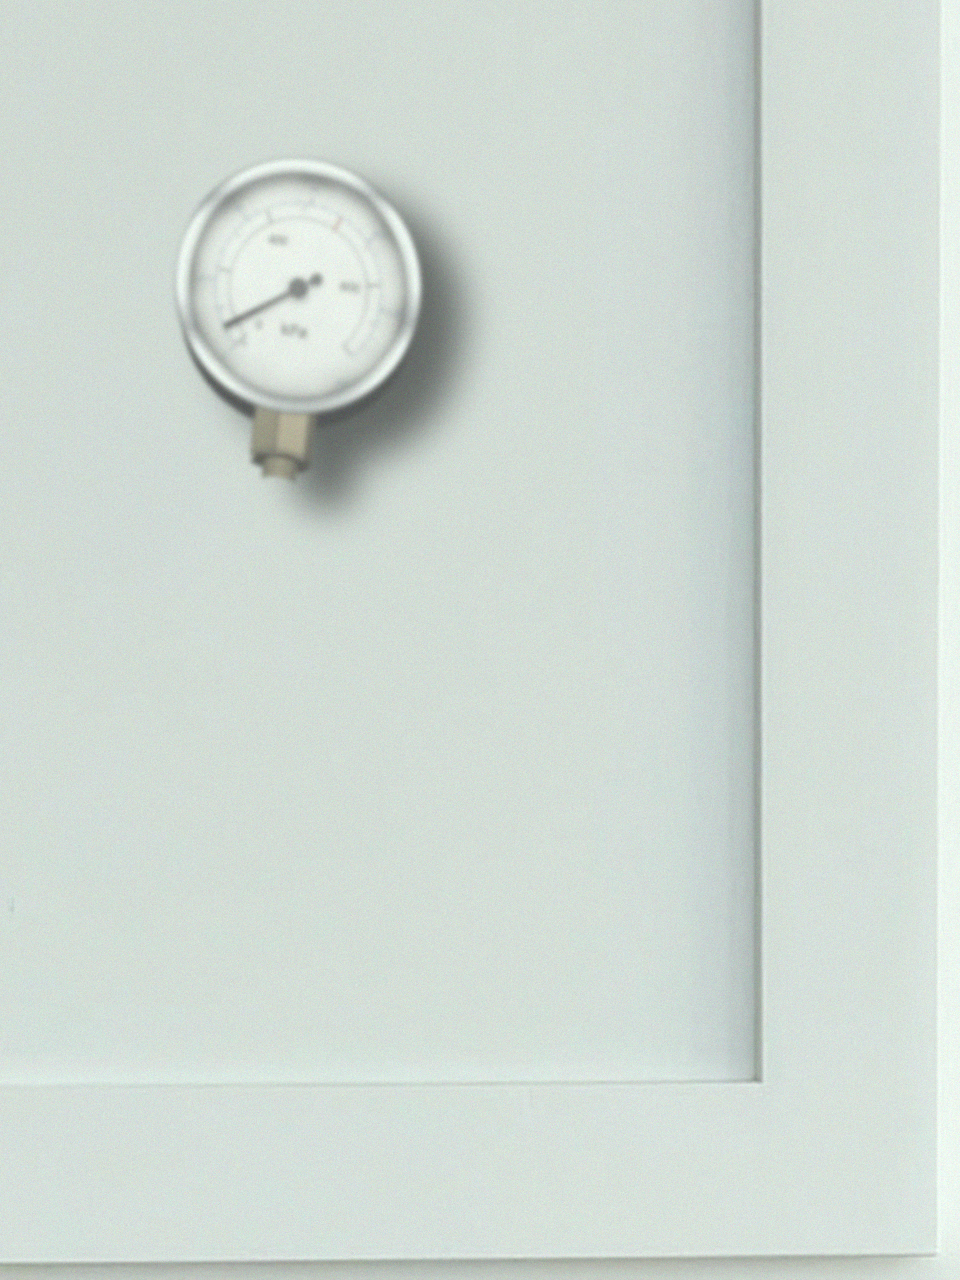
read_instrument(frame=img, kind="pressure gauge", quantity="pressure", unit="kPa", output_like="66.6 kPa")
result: 50 kPa
